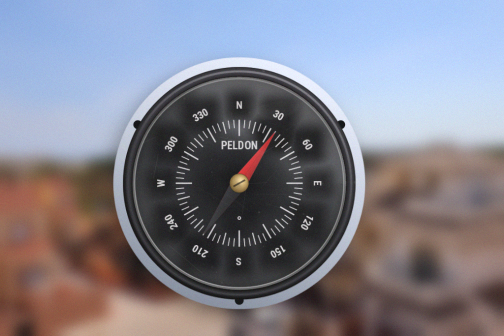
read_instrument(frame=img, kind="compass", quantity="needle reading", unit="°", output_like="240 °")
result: 35 °
